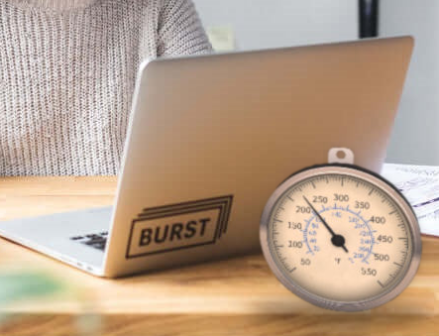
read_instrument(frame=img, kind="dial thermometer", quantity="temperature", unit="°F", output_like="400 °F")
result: 225 °F
